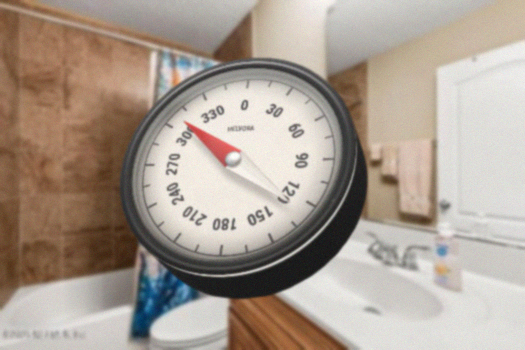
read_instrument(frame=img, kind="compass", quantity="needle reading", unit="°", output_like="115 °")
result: 307.5 °
